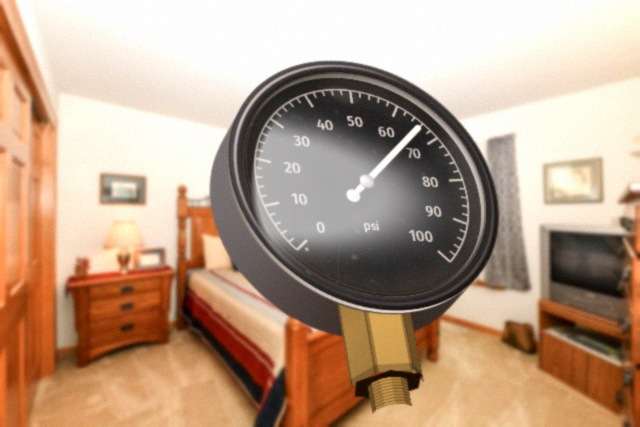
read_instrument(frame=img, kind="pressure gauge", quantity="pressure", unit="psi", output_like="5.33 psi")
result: 66 psi
